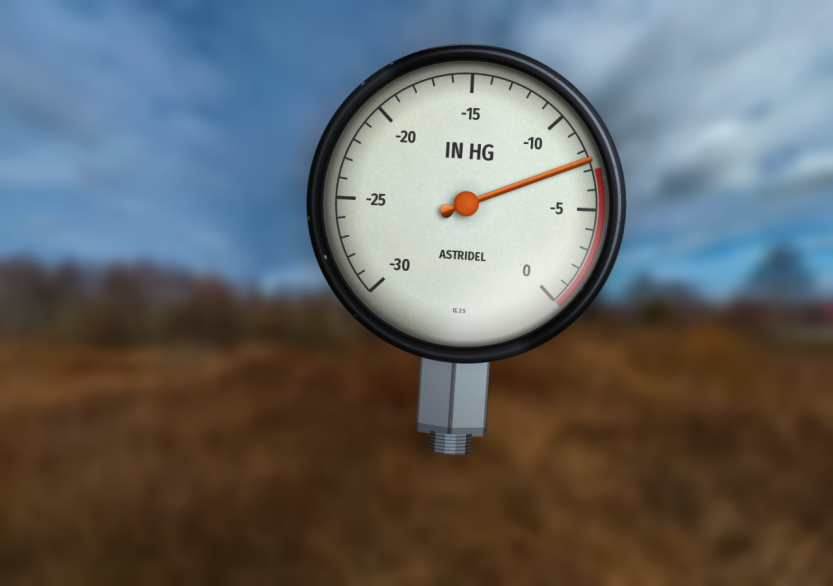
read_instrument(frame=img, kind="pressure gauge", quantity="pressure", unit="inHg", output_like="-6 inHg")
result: -7.5 inHg
